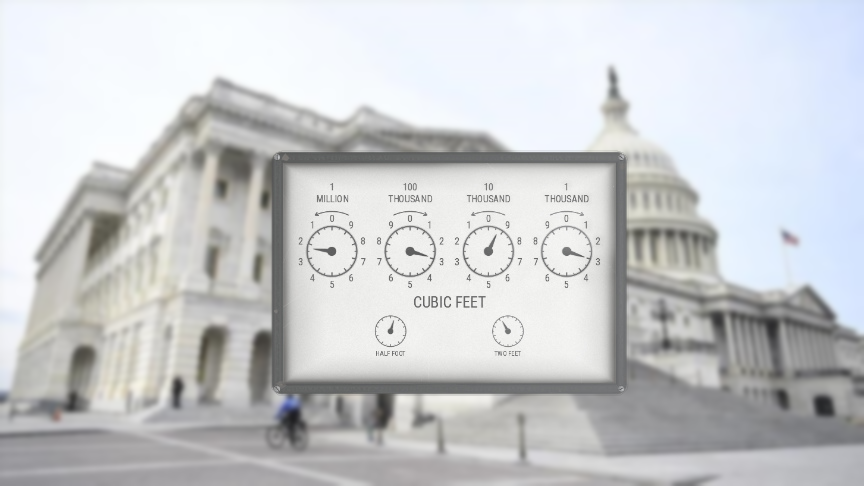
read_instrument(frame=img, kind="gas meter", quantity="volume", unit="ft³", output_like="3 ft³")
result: 229300 ft³
